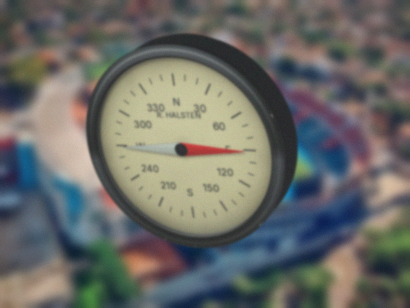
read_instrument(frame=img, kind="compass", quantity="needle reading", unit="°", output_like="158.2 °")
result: 90 °
